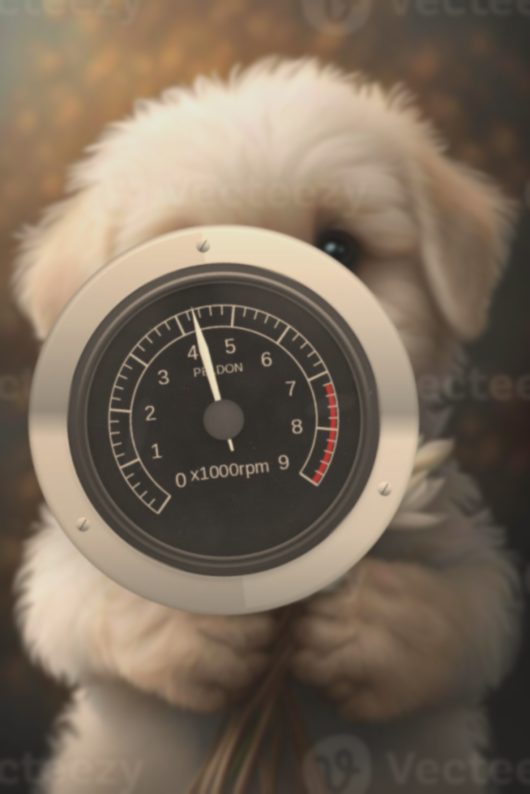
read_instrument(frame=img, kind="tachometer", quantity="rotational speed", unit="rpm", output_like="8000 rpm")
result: 4300 rpm
